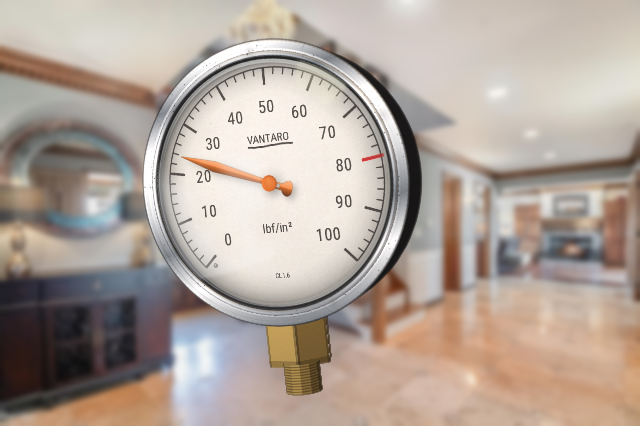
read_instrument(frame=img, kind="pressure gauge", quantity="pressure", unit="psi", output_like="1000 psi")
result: 24 psi
